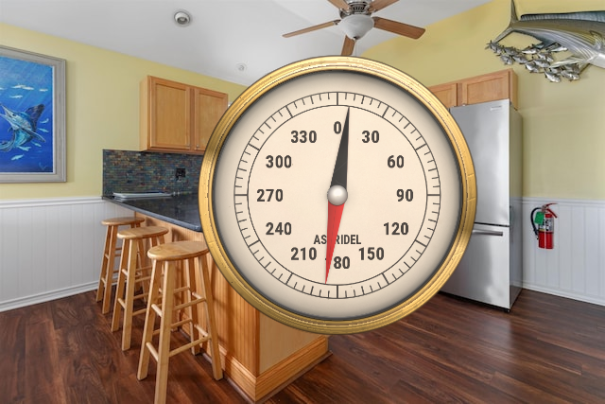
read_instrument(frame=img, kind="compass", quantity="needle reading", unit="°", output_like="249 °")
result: 187.5 °
